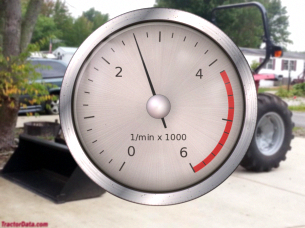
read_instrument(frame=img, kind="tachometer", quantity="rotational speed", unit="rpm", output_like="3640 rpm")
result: 2600 rpm
